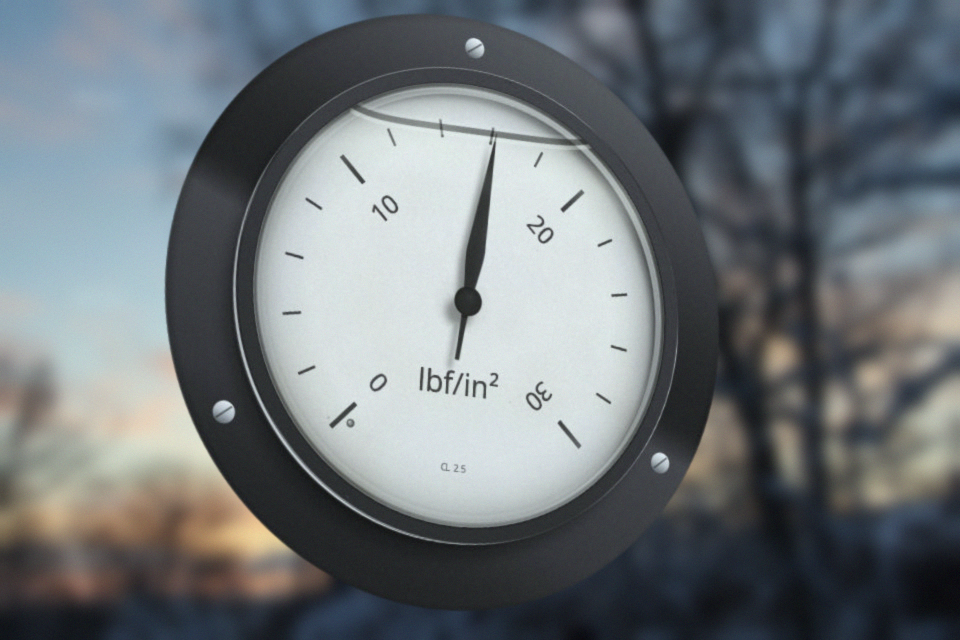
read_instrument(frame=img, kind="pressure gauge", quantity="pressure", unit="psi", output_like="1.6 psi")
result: 16 psi
